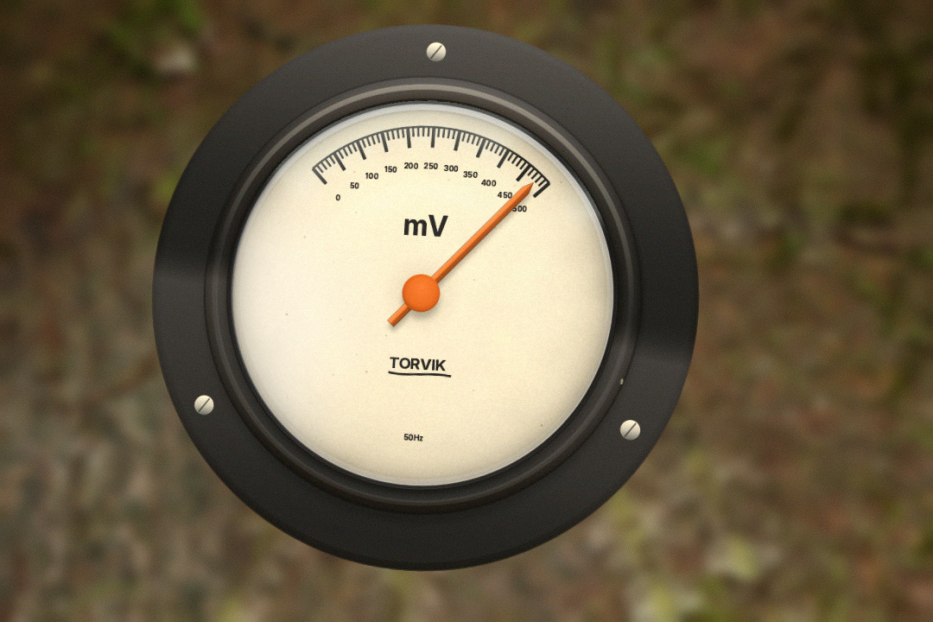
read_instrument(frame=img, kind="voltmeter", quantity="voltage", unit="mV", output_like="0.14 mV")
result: 480 mV
